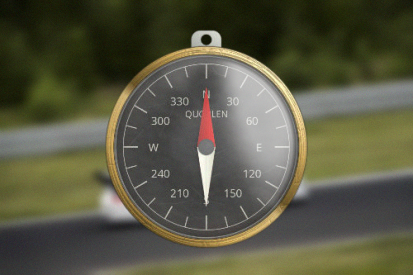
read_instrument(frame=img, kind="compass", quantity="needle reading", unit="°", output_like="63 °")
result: 0 °
